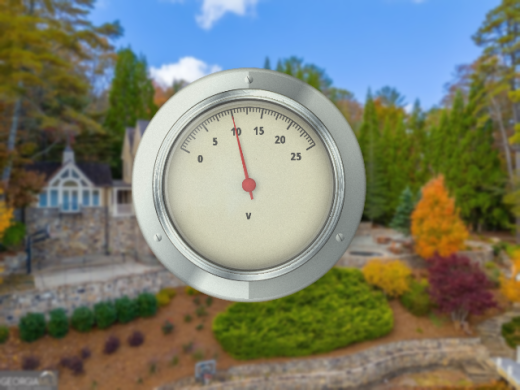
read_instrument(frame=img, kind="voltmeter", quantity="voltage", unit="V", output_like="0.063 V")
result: 10 V
